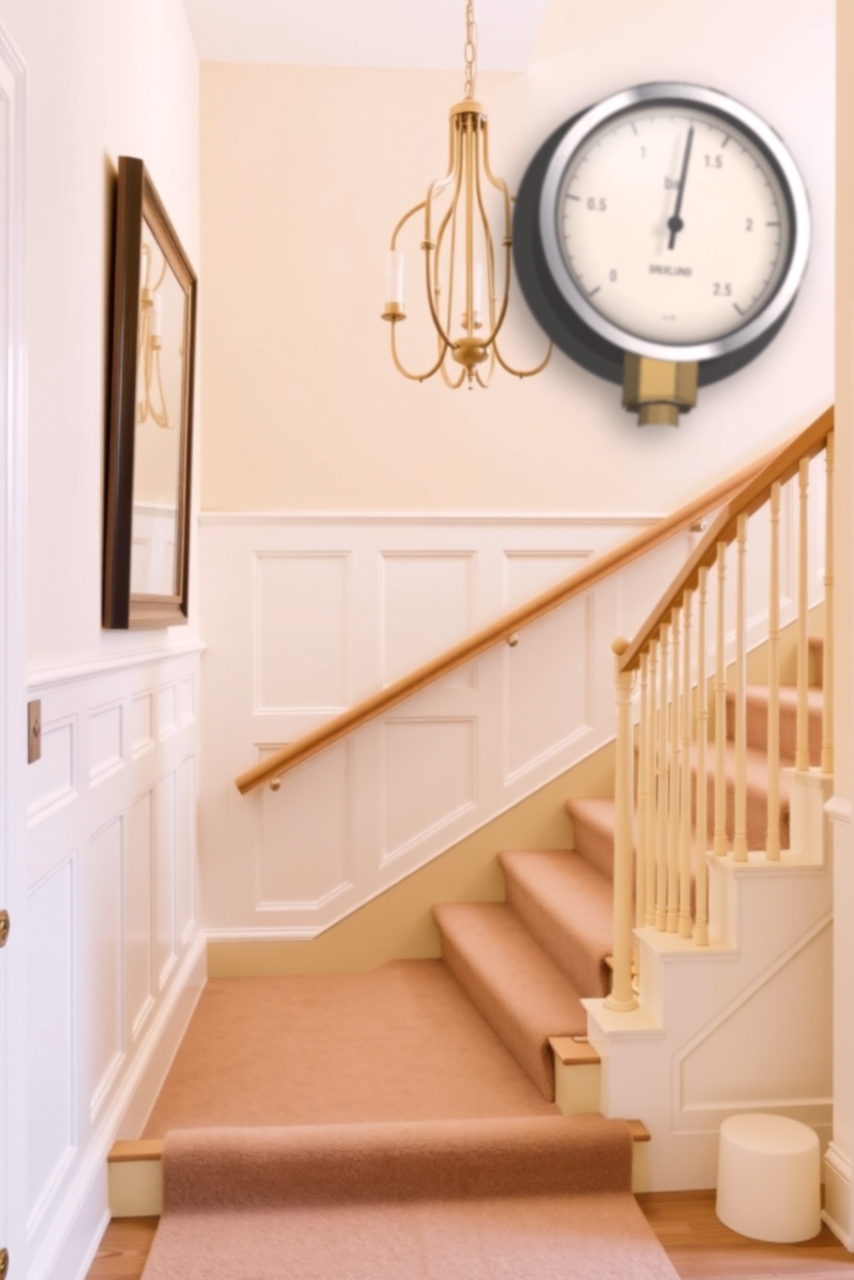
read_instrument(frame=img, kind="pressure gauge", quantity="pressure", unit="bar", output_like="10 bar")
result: 1.3 bar
